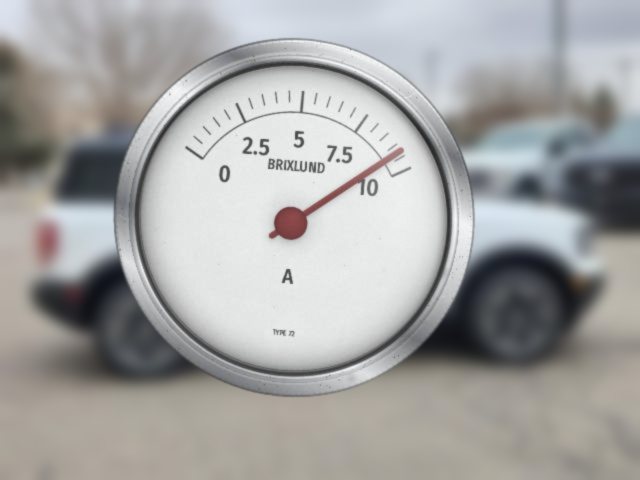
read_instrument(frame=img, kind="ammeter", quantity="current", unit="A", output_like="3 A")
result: 9.25 A
